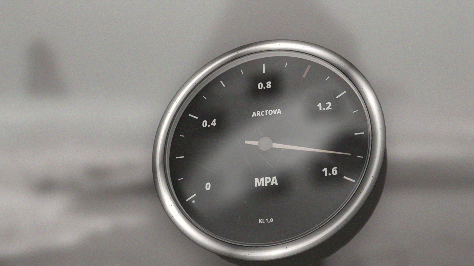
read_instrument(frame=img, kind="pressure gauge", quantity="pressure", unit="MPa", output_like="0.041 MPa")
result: 1.5 MPa
